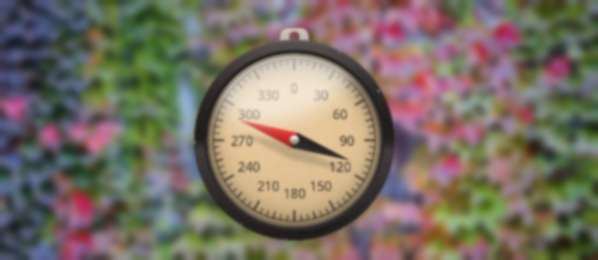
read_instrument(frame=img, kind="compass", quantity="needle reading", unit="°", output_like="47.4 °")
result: 290 °
